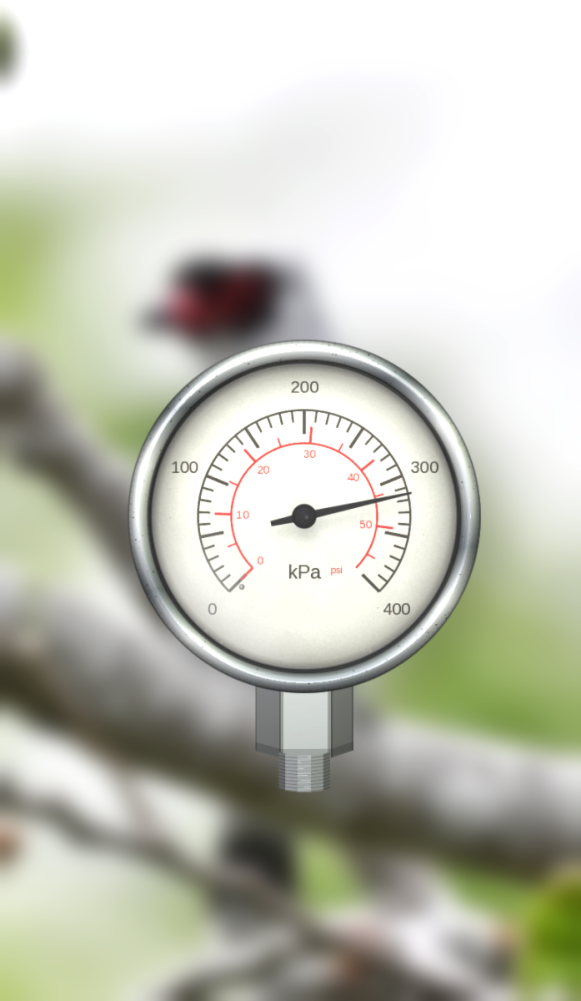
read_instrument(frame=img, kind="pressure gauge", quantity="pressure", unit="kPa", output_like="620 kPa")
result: 315 kPa
